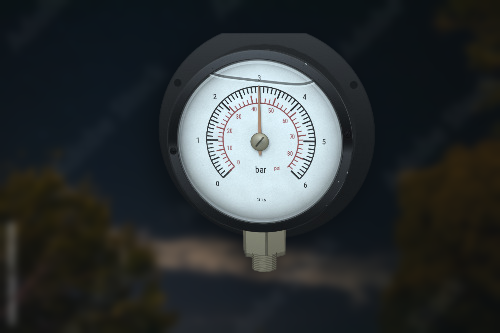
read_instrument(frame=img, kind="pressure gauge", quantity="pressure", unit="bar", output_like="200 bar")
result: 3 bar
